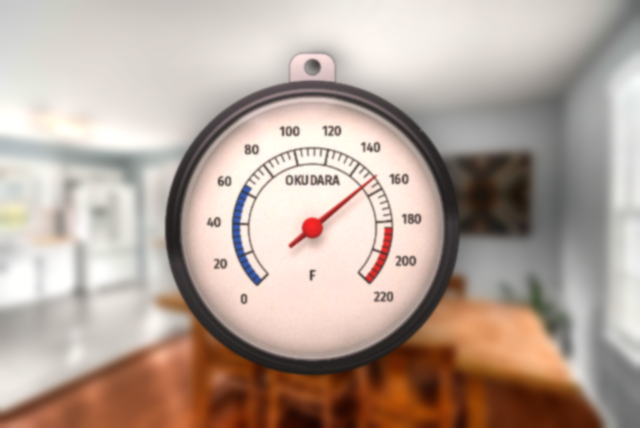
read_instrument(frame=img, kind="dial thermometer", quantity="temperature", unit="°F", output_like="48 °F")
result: 152 °F
